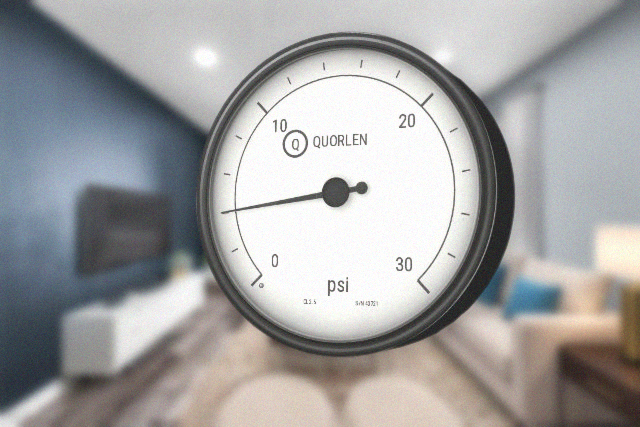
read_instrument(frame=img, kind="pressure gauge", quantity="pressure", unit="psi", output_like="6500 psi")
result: 4 psi
